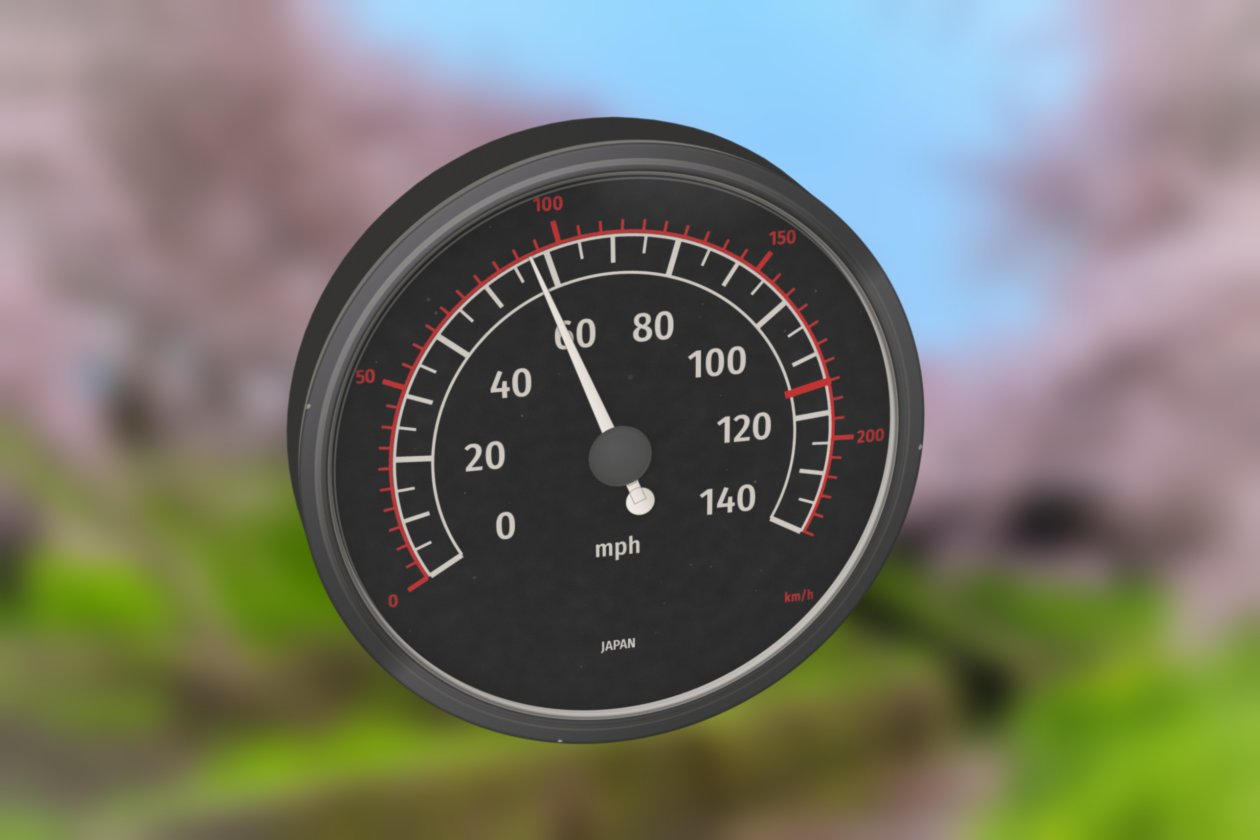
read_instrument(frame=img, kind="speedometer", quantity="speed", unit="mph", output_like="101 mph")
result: 57.5 mph
